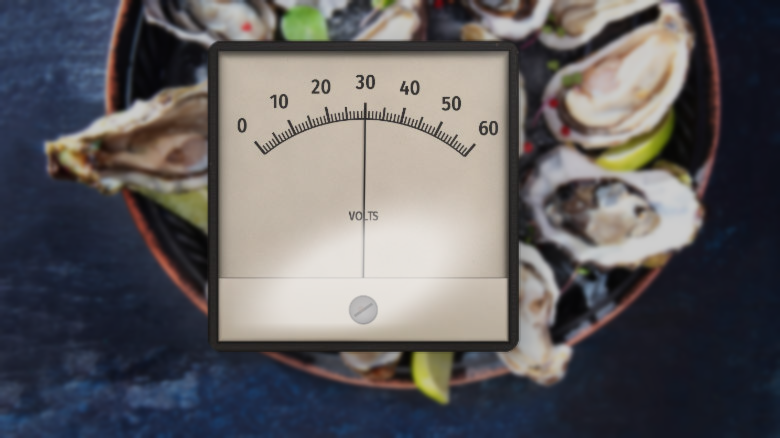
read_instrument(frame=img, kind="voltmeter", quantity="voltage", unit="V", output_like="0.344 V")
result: 30 V
